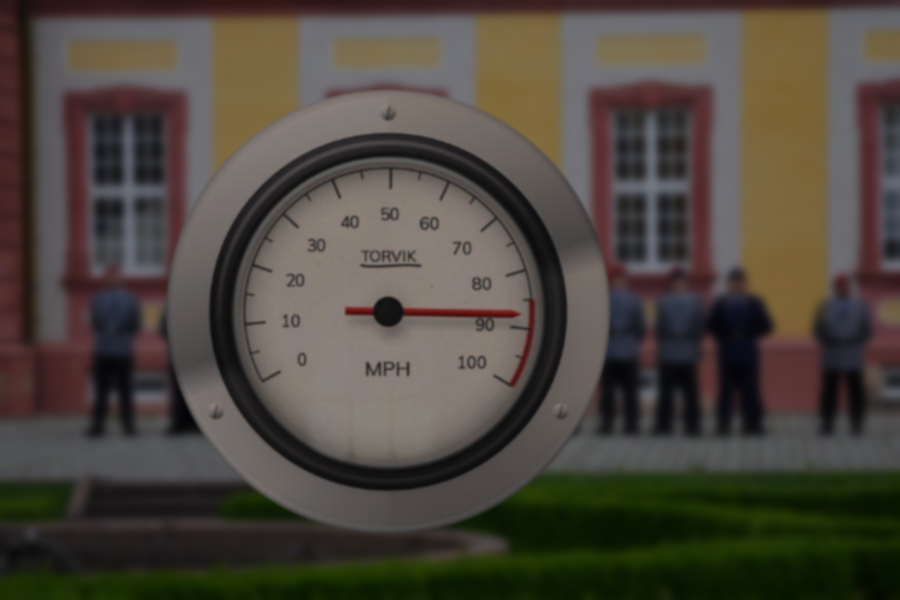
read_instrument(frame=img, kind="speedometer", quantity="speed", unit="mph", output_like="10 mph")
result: 87.5 mph
